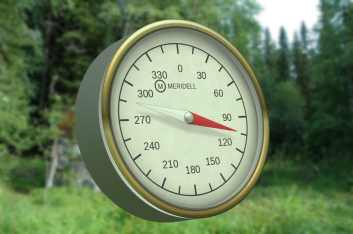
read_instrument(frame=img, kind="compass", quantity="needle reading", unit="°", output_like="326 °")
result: 105 °
